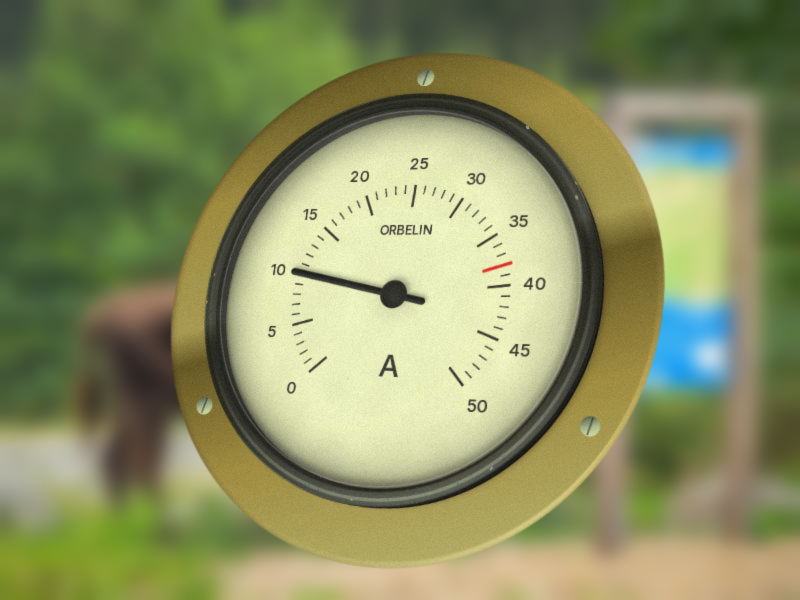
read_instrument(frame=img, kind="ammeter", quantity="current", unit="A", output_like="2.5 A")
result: 10 A
